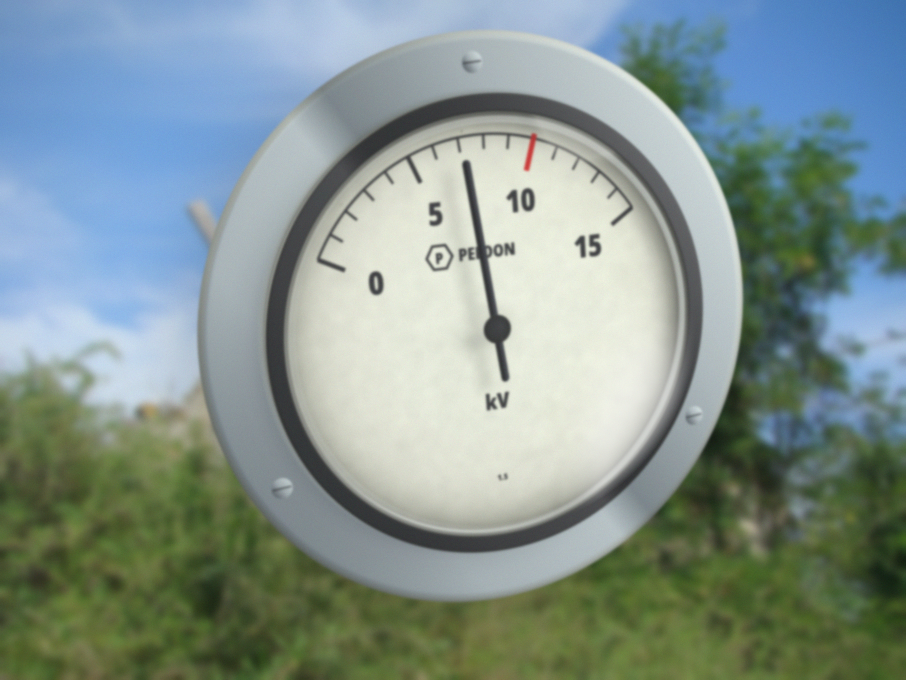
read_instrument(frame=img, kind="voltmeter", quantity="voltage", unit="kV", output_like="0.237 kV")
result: 7 kV
